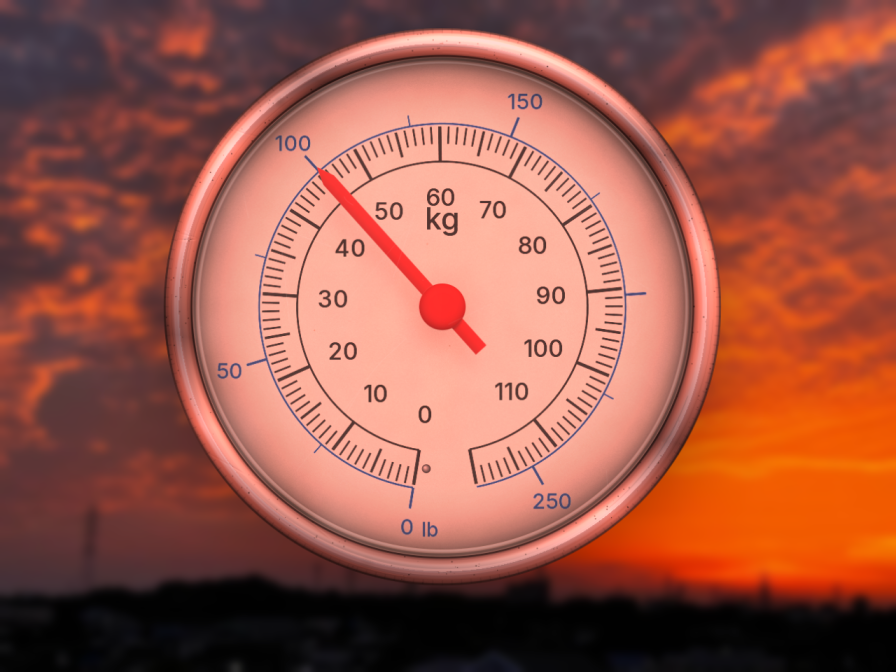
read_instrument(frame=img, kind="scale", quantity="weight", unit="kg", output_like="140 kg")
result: 45.5 kg
